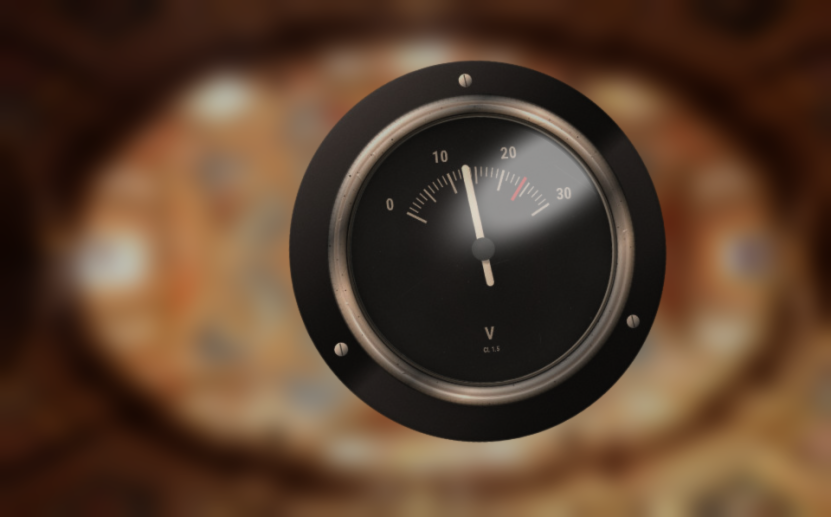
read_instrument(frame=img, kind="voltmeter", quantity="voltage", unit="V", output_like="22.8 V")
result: 13 V
